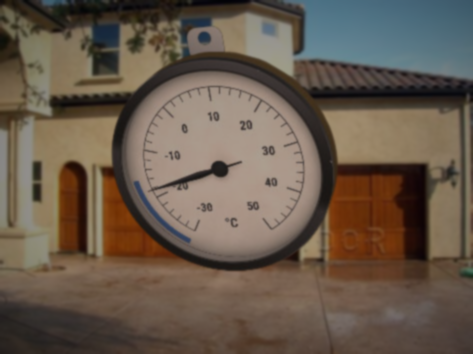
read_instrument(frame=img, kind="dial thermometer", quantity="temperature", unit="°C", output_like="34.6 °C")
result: -18 °C
